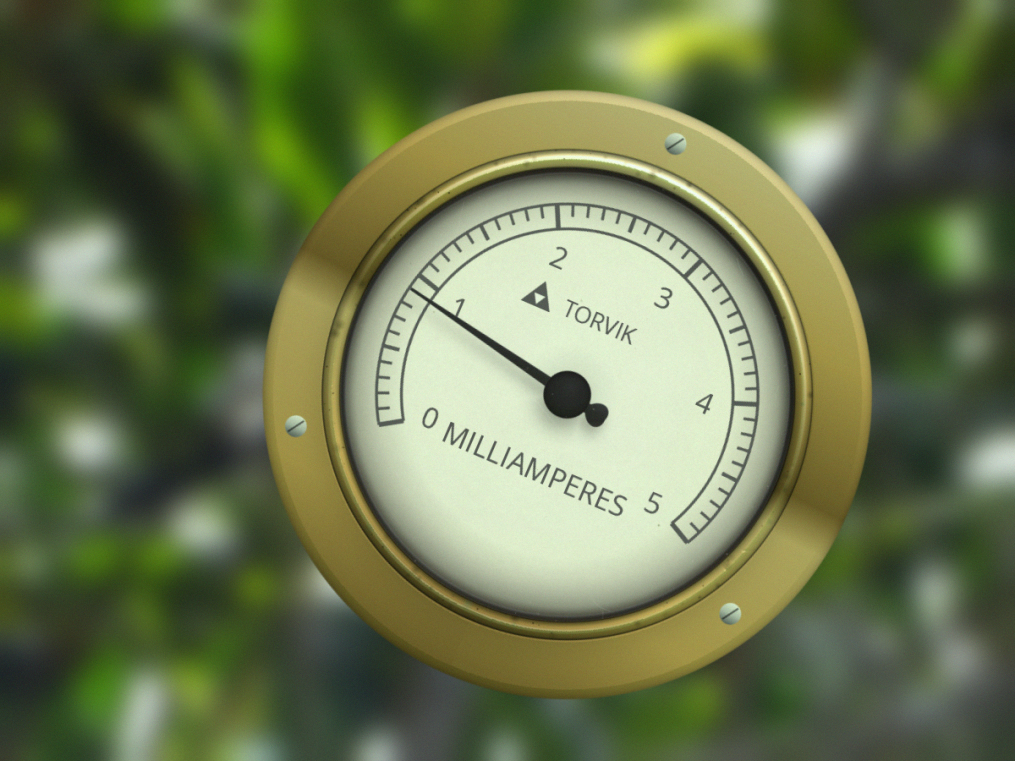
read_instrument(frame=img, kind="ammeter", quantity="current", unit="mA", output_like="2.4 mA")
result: 0.9 mA
